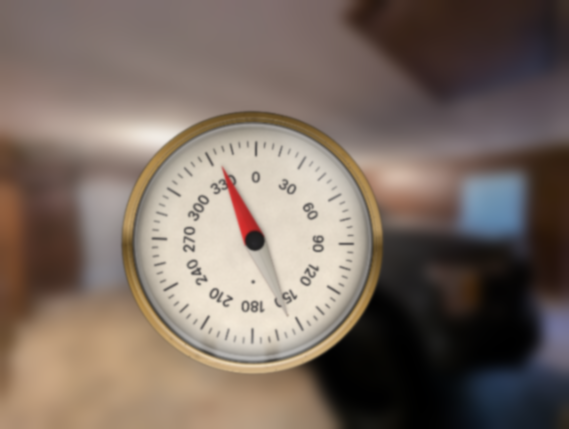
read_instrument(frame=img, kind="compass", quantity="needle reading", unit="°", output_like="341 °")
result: 335 °
